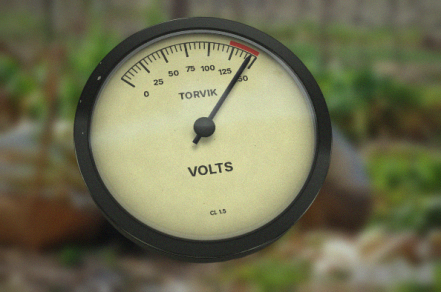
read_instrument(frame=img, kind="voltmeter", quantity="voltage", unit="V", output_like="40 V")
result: 145 V
